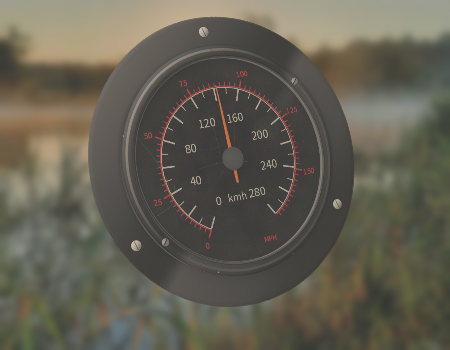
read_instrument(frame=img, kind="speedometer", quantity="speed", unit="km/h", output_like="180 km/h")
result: 140 km/h
